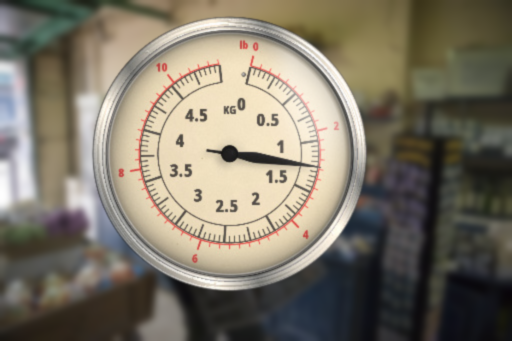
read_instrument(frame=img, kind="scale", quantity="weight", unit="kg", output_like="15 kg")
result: 1.25 kg
